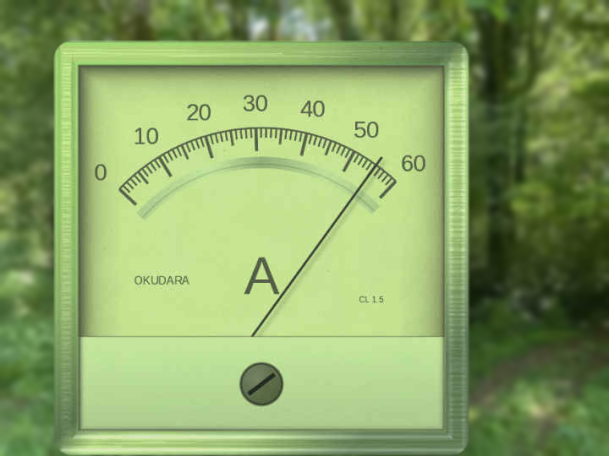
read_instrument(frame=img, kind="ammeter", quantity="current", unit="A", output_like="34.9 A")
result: 55 A
